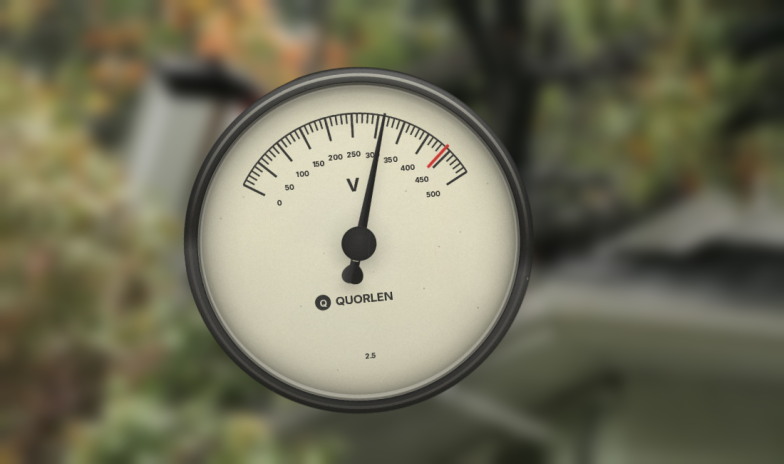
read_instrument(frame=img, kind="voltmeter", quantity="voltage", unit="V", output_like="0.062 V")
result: 310 V
